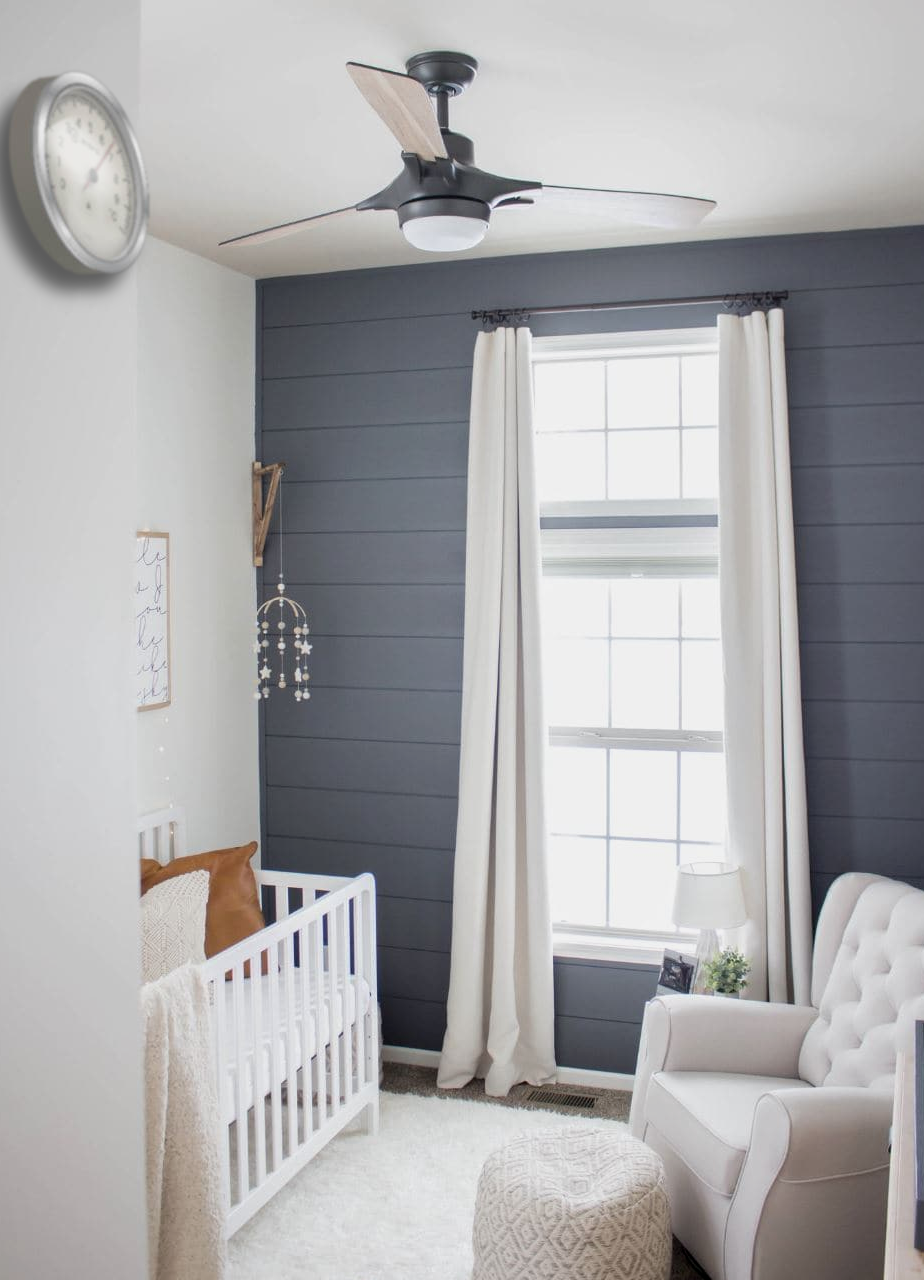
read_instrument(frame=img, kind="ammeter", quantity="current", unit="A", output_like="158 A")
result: 6.5 A
